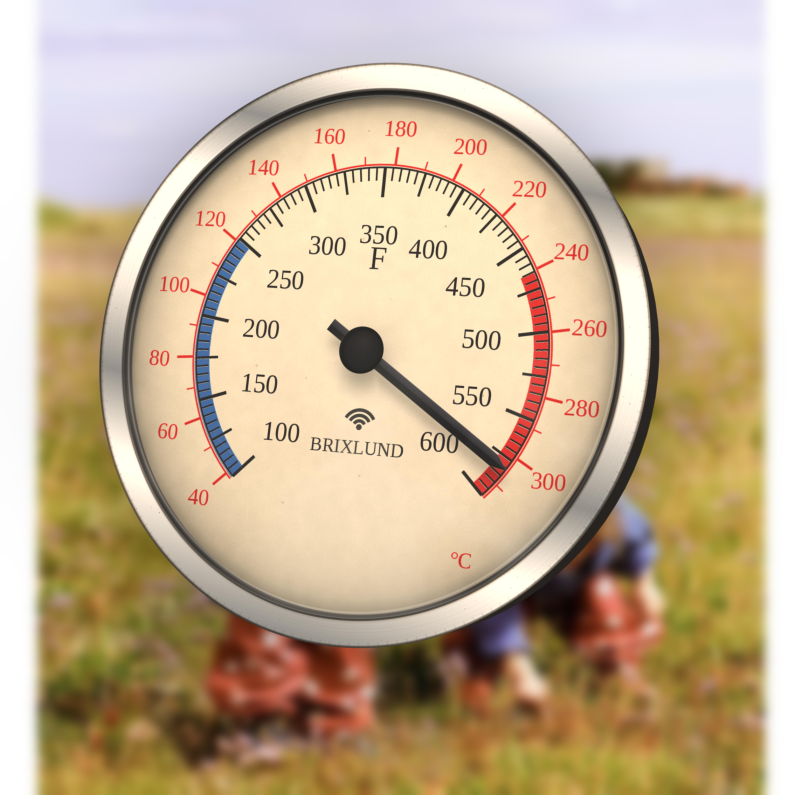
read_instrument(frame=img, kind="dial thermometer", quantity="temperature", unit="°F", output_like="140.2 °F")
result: 580 °F
